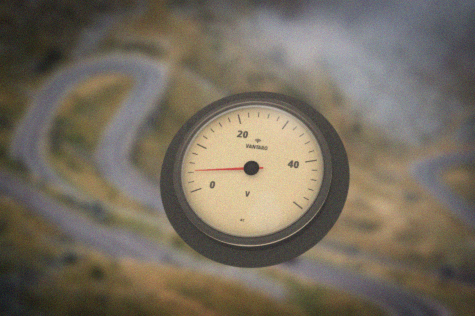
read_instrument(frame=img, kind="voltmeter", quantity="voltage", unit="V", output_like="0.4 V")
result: 4 V
